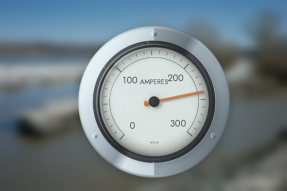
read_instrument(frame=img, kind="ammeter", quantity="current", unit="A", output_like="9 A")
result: 240 A
